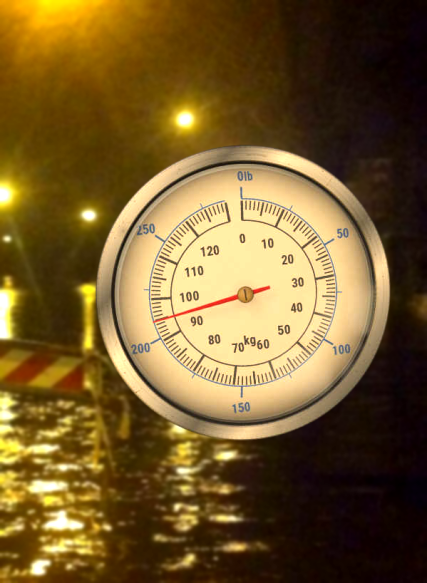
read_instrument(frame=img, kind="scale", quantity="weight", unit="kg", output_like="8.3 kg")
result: 95 kg
